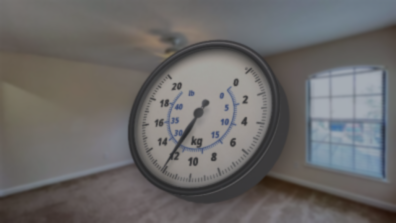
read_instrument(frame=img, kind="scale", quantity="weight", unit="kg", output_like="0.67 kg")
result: 12 kg
